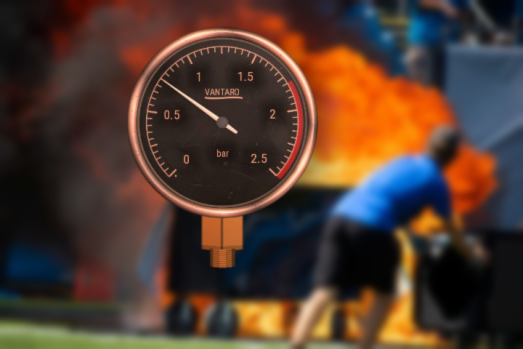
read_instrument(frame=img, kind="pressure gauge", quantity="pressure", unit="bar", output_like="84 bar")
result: 0.75 bar
